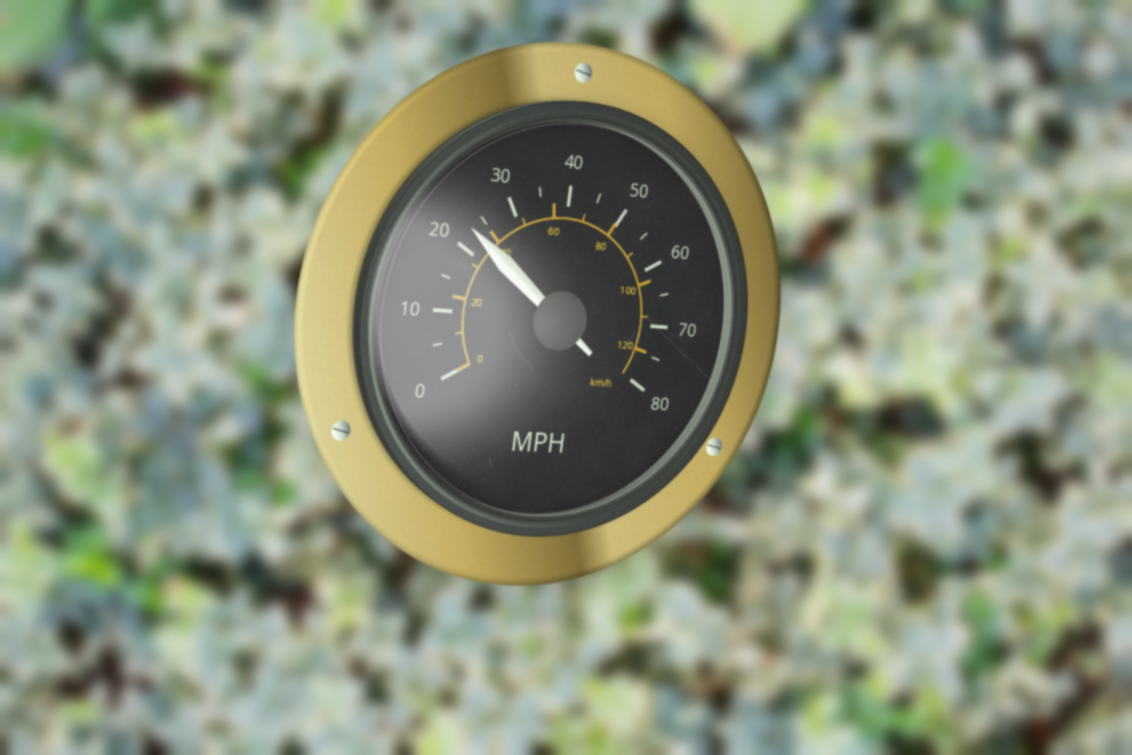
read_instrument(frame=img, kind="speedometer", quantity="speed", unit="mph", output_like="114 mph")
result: 22.5 mph
